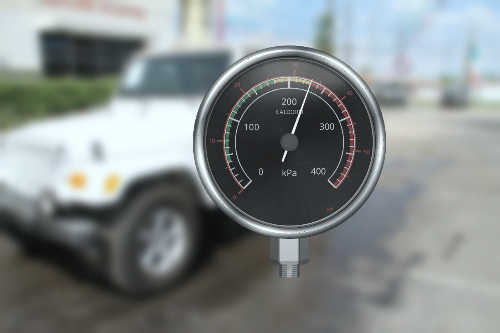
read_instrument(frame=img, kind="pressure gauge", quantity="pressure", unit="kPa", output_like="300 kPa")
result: 230 kPa
